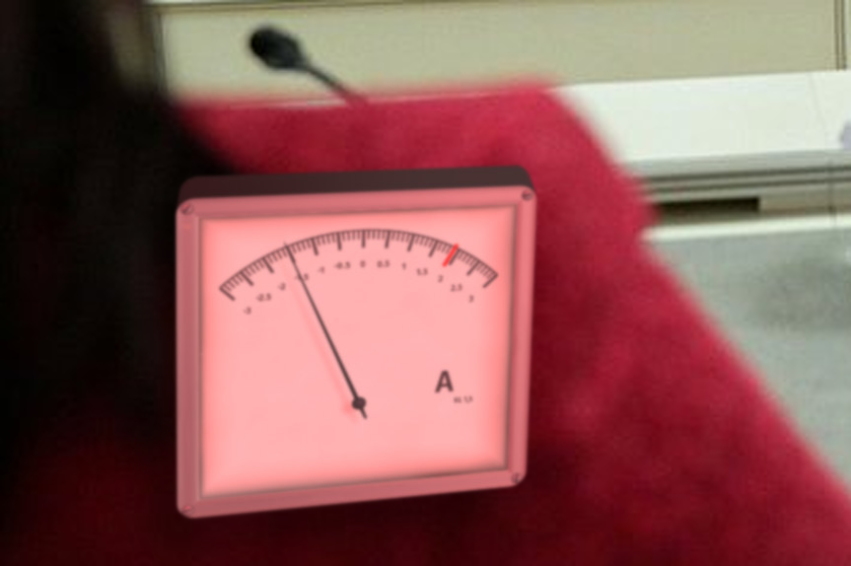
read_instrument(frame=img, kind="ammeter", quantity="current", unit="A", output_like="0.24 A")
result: -1.5 A
